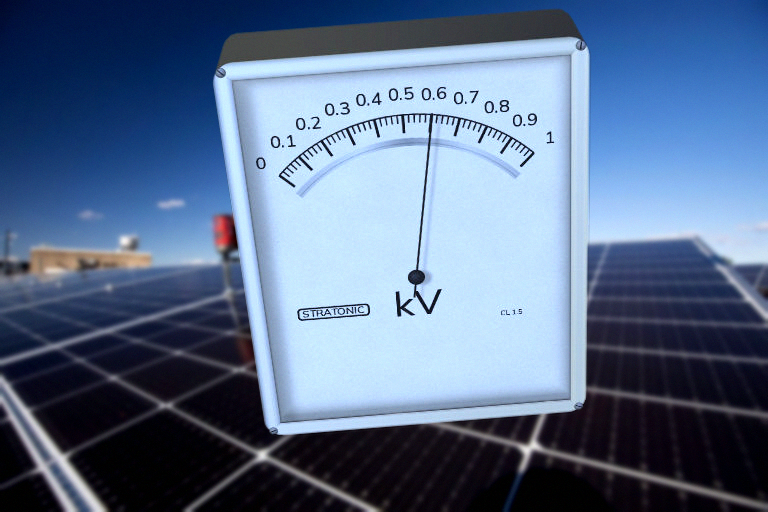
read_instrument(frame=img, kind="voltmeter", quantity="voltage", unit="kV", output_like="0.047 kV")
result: 0.6 kV
